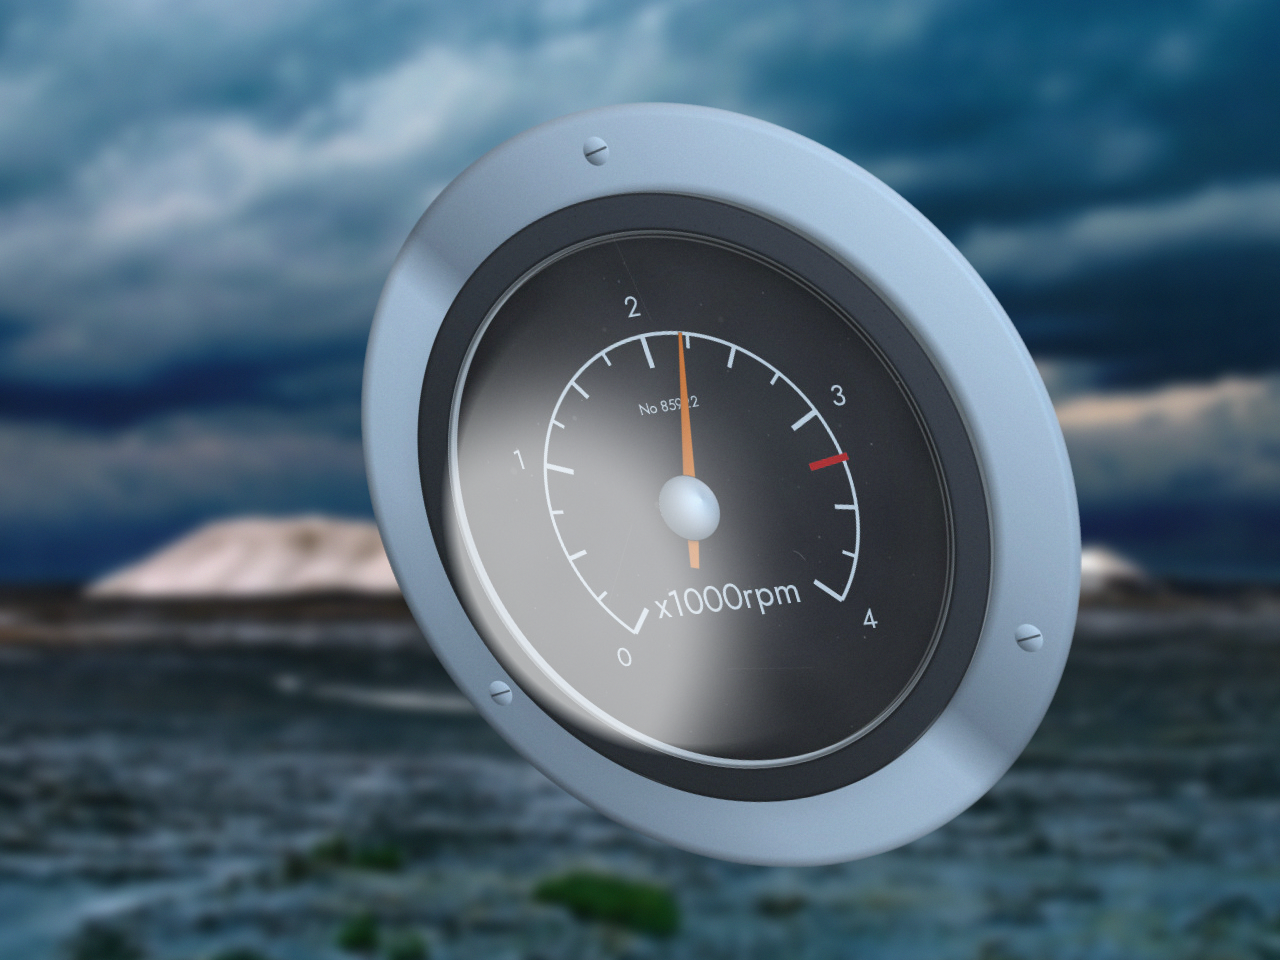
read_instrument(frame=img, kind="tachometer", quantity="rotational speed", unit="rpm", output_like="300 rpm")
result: 2250 rpm
